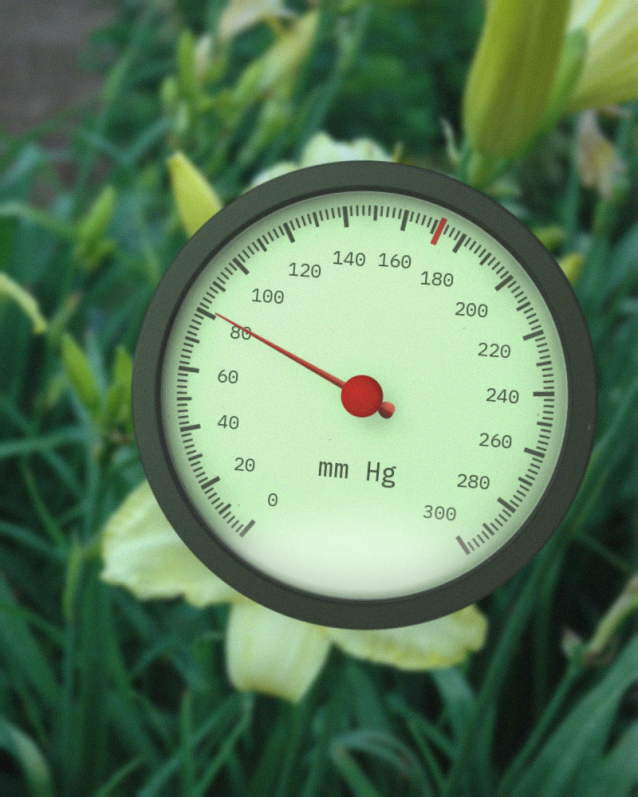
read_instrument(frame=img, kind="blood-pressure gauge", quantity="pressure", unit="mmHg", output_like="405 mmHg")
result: 82 mmHg
